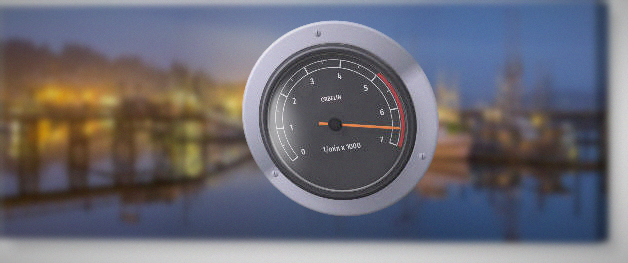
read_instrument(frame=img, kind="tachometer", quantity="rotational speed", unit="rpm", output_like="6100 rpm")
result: 6500 rpm
